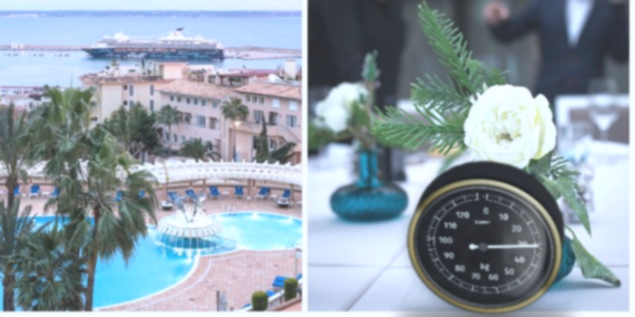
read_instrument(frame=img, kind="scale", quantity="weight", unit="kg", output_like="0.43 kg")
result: 30 kg
